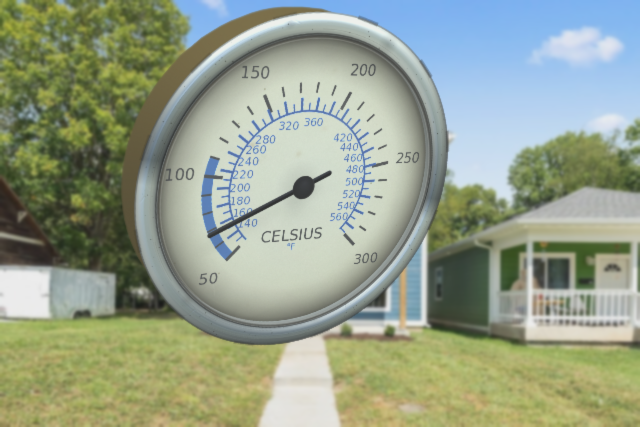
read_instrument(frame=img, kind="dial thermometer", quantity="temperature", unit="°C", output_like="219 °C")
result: 70 °C
